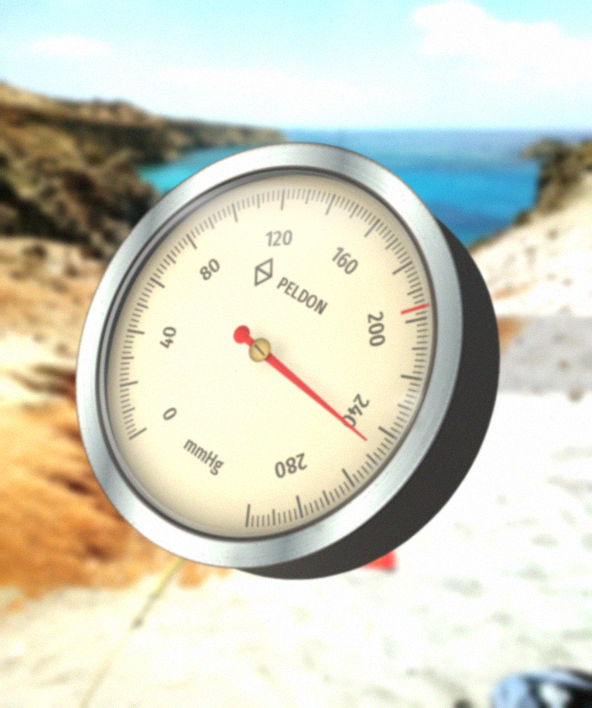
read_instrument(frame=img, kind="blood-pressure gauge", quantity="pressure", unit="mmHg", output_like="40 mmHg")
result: 246 mmHg
